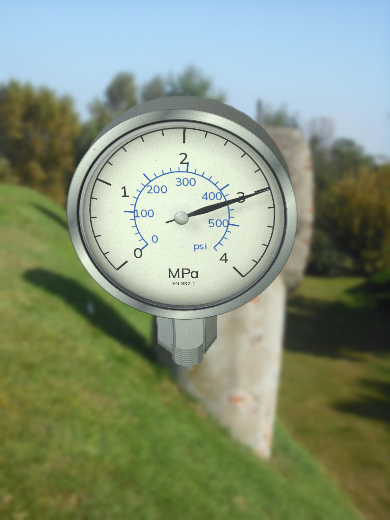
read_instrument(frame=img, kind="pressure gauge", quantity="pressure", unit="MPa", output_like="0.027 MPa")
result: 3 MPa
